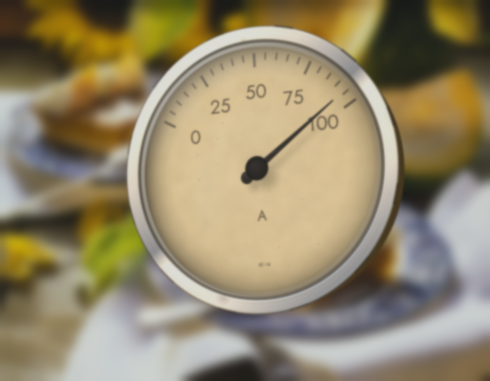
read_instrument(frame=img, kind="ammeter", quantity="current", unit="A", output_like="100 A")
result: 95 A
